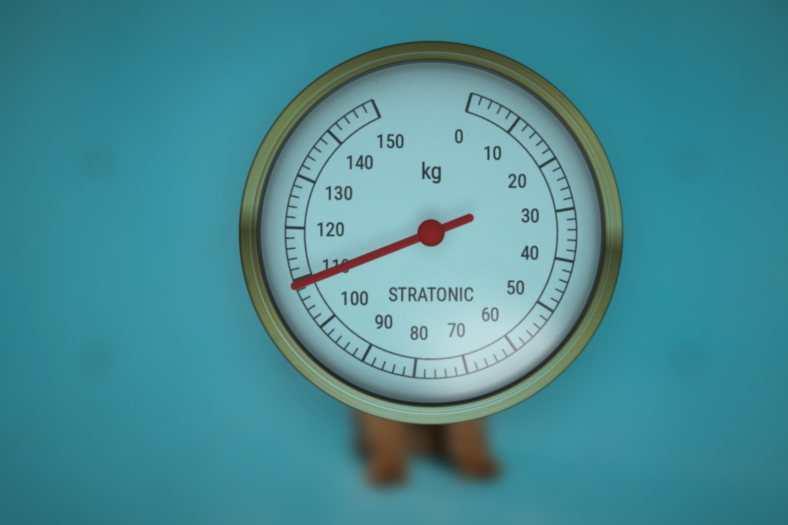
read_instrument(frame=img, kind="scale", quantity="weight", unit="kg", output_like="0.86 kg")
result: 109 kg
